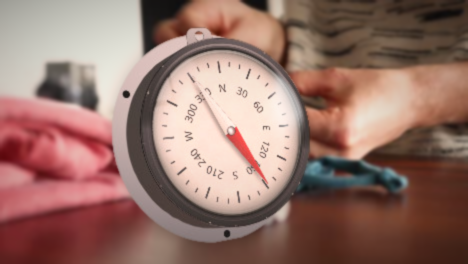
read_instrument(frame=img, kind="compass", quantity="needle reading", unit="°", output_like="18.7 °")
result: 150 °
